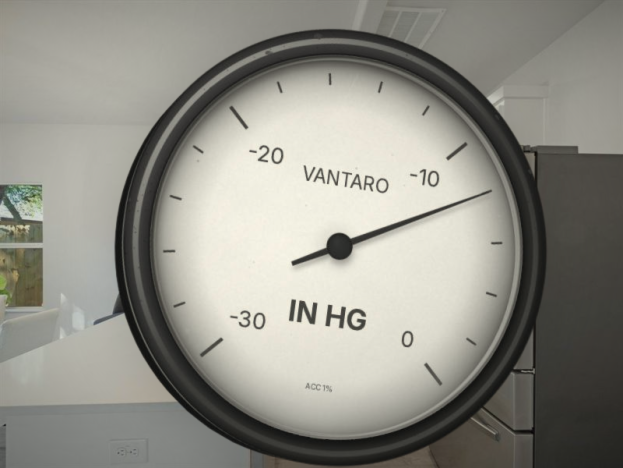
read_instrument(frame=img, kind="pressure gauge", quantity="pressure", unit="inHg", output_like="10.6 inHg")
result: -8 inHg
